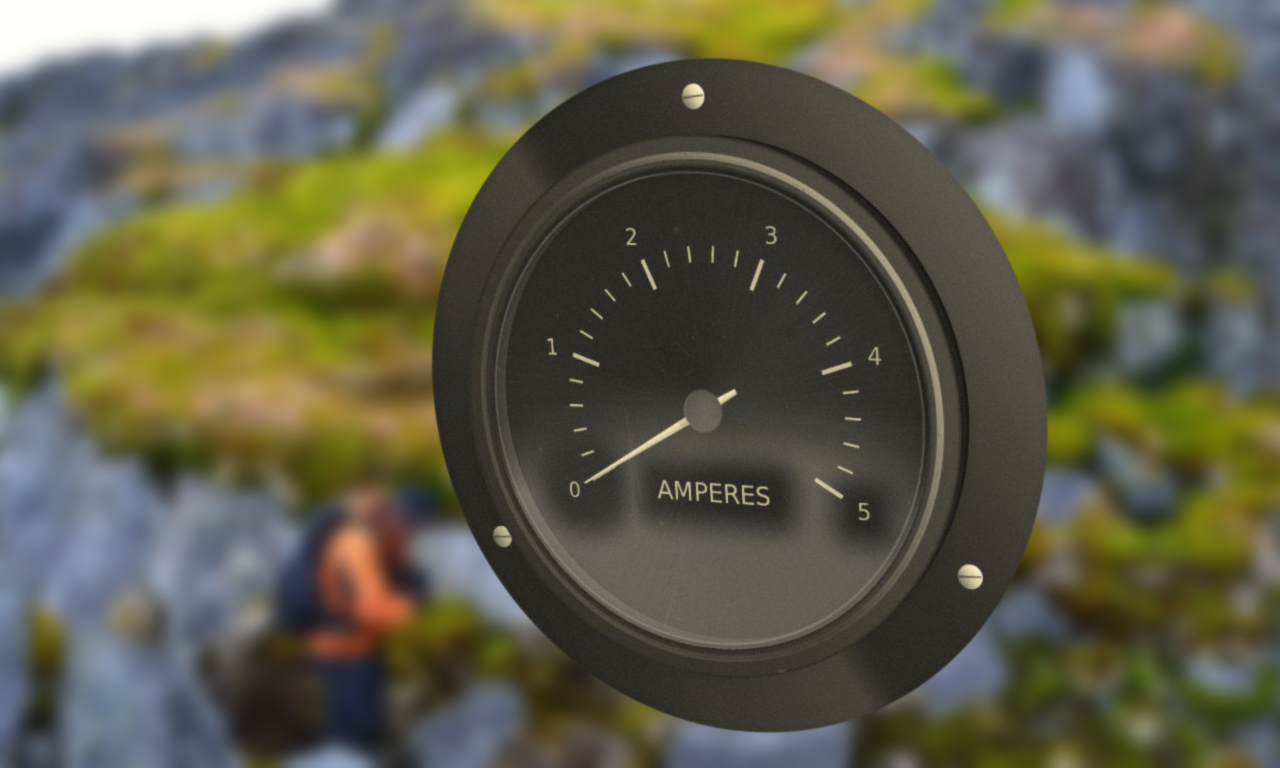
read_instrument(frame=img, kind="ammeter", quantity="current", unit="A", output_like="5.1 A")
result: 0 A
